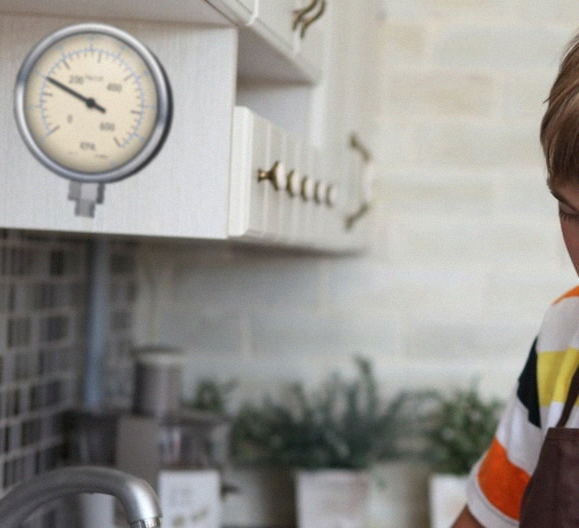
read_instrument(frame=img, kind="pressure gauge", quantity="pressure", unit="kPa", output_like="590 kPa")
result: 140 kPa
